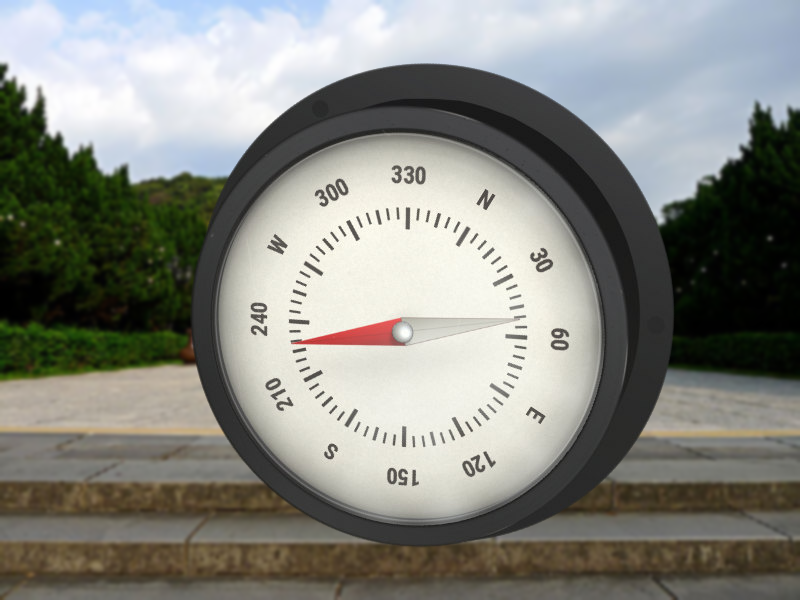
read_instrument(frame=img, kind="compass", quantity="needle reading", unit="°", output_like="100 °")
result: 230 °
